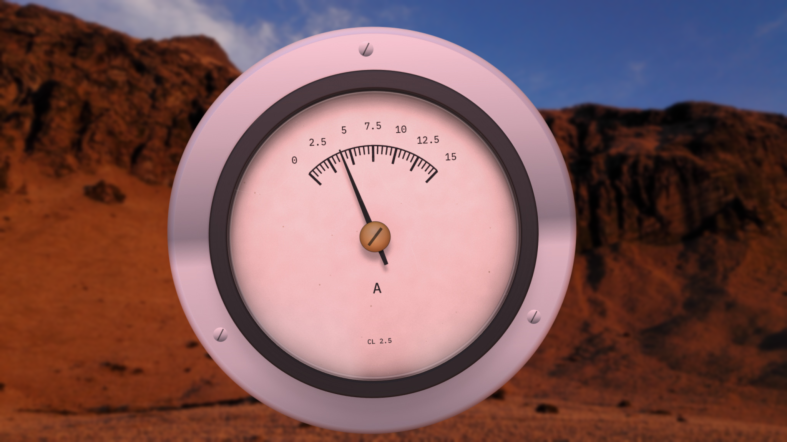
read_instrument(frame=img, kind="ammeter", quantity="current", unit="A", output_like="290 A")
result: 4 A
